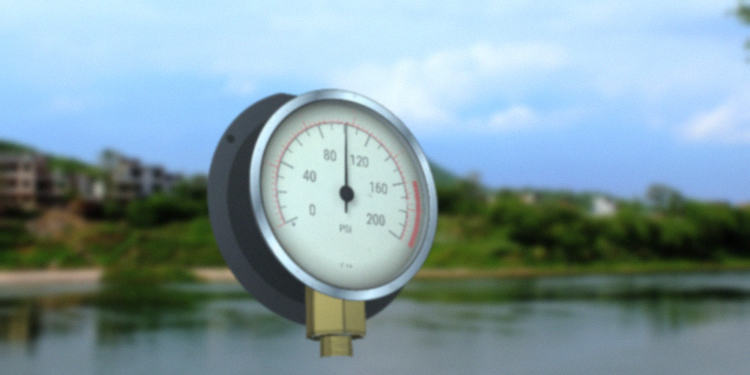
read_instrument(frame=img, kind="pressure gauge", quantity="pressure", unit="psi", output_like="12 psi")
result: 100 psi
